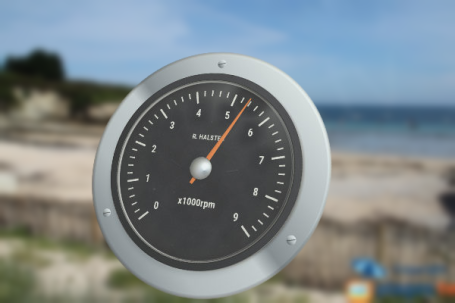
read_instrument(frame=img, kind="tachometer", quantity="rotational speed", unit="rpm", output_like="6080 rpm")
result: 5400 rpm
